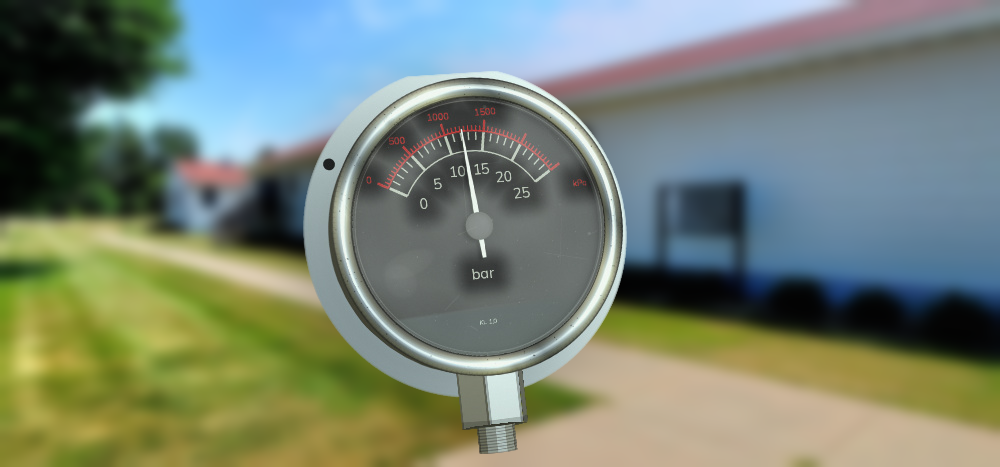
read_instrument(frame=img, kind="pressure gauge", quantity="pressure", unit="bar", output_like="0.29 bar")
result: 12 bar
